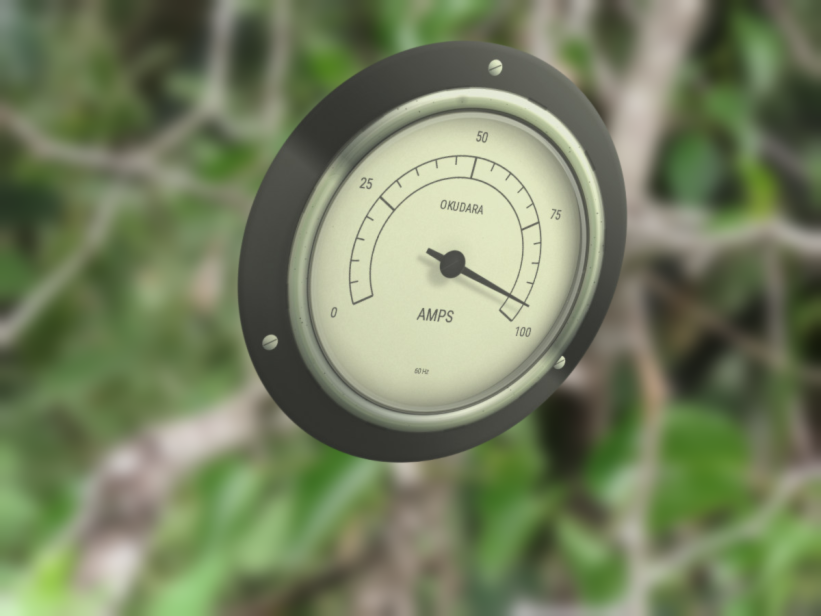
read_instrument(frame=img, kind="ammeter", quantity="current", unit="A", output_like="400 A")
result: 95 A
